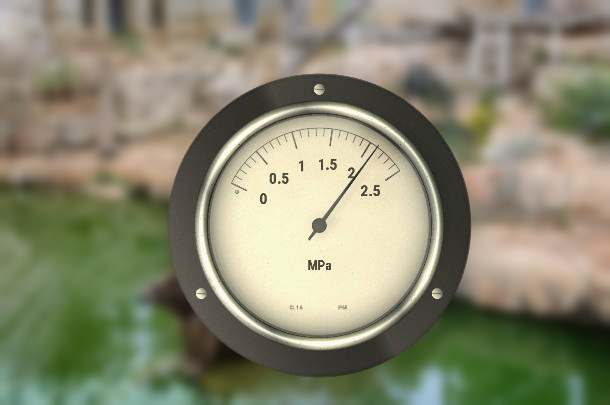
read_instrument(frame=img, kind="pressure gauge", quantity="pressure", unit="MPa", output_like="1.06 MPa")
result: 2.1 MPa
